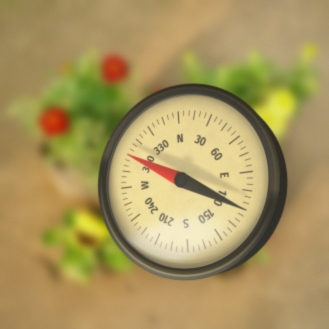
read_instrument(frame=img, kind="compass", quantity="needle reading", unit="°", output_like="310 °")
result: 300 °
